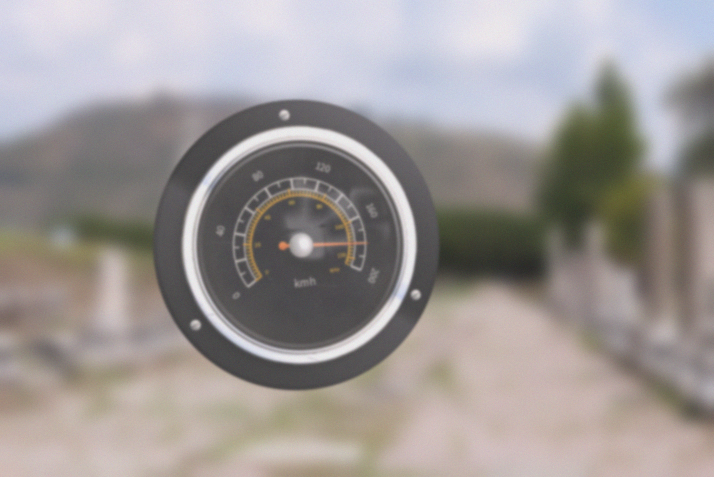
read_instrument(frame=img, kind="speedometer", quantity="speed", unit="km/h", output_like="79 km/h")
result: 180 km/h
